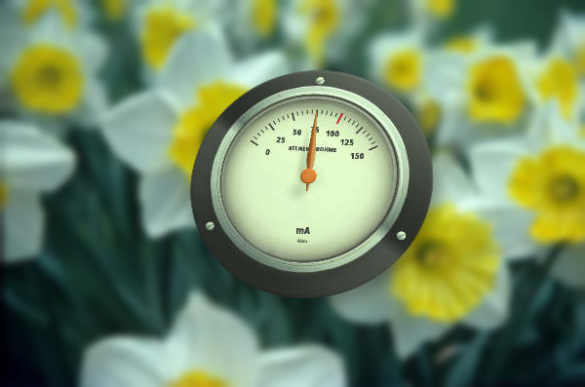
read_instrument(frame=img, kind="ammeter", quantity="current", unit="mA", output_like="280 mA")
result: 75 mA
